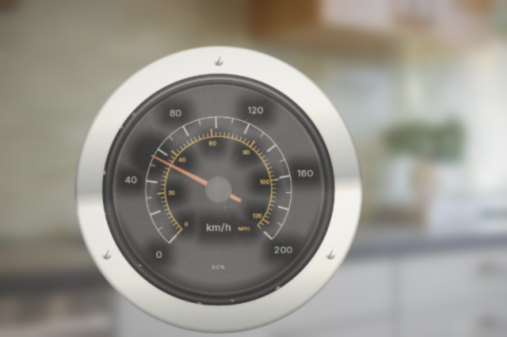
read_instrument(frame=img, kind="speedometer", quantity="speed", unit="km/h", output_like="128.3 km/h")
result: 55 km/h
